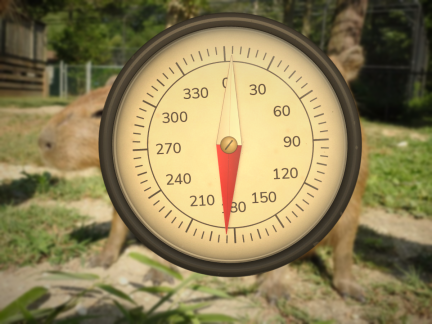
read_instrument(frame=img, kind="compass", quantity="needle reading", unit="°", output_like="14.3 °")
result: 185 °
